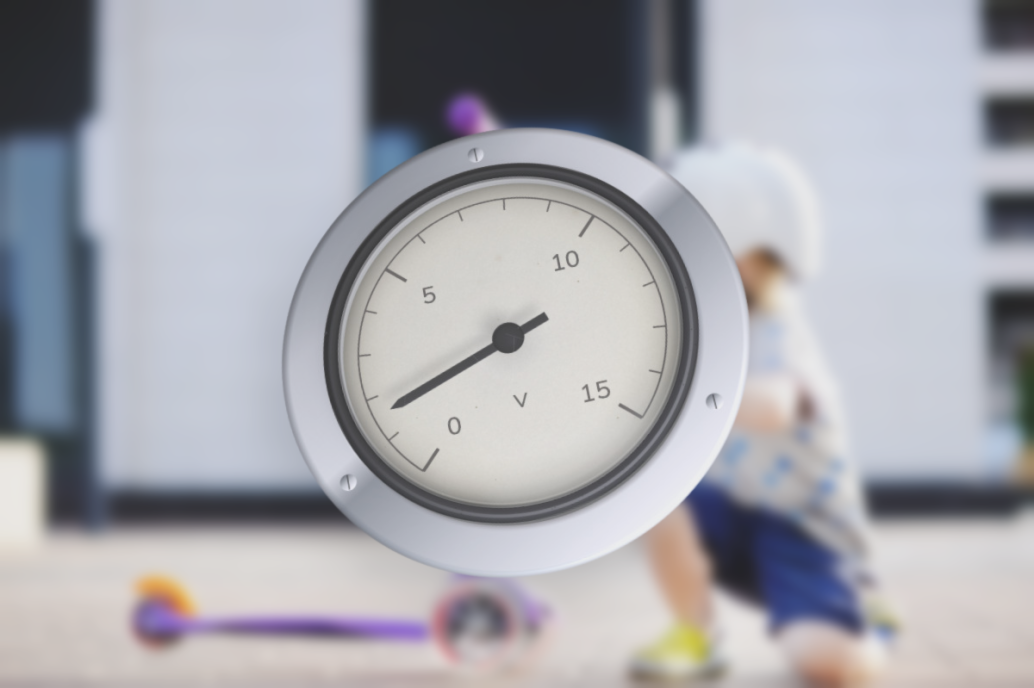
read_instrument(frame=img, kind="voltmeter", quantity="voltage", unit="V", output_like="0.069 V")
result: 1.5 V
